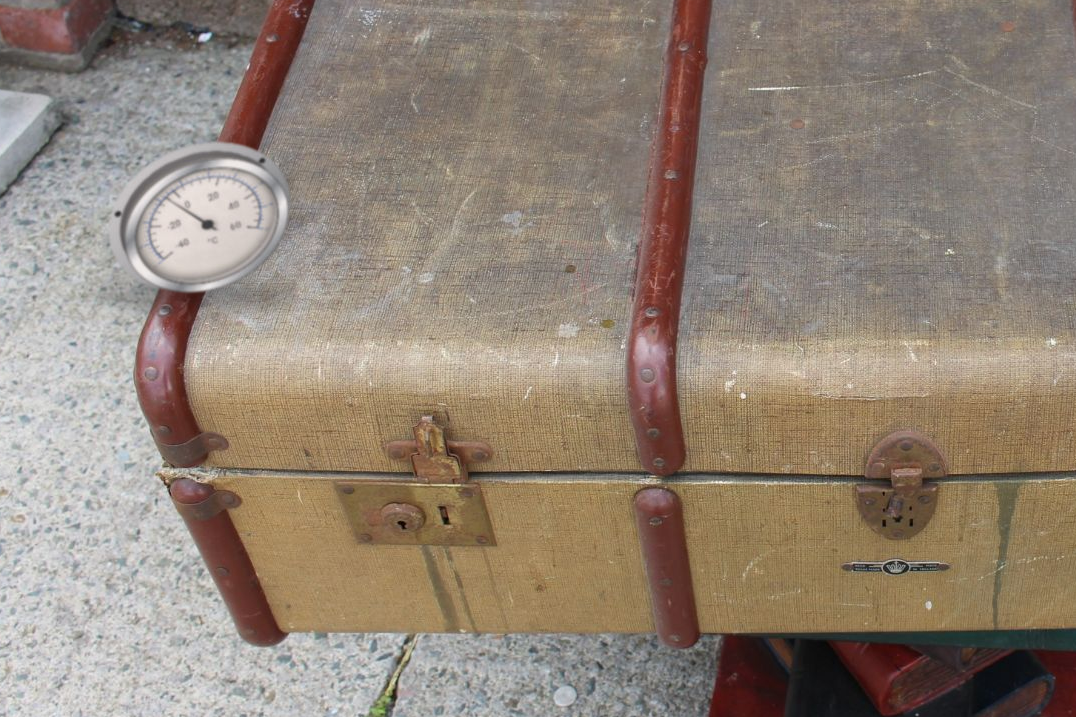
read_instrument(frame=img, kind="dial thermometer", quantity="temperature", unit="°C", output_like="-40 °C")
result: -4 °C
